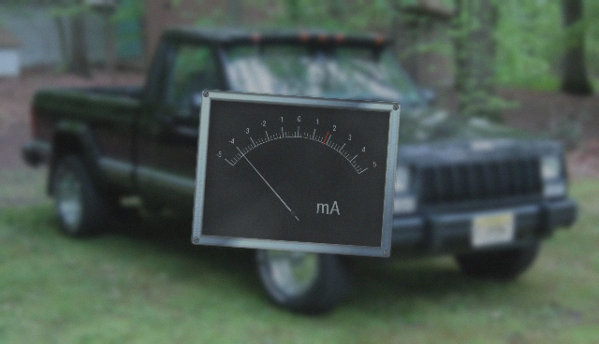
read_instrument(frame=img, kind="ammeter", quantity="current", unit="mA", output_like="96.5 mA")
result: -4 mA
